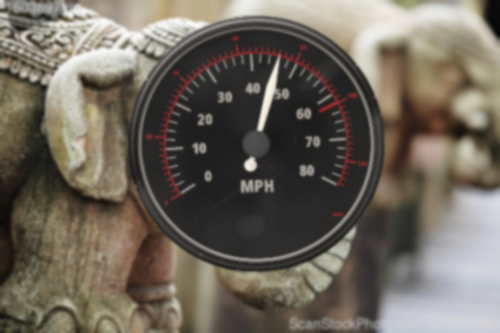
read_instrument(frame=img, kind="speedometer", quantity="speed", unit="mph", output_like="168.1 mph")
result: 46 mph
